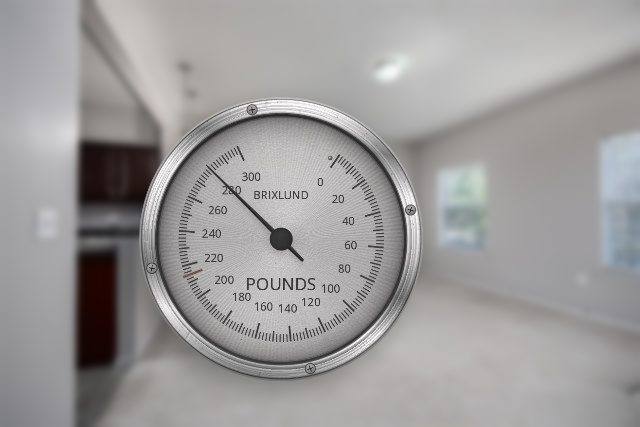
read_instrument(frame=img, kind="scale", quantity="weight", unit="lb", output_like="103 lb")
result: 280 lb
